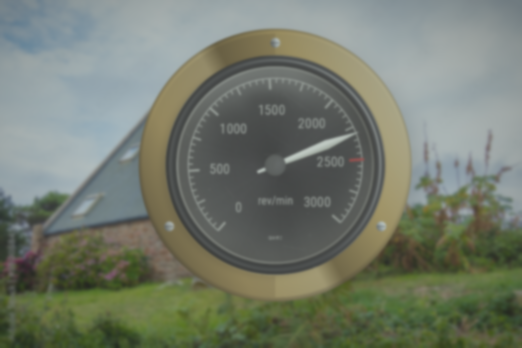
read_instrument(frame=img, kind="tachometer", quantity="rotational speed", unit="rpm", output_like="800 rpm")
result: 2300 rpm
